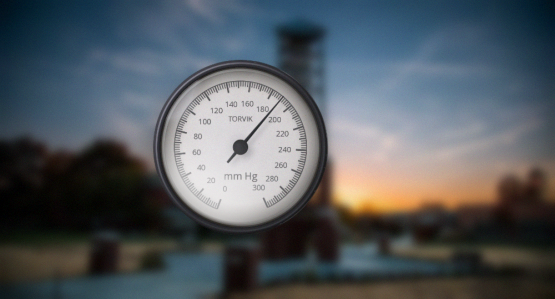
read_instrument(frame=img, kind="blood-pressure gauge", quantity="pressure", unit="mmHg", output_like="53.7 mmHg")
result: 190 mmHg
